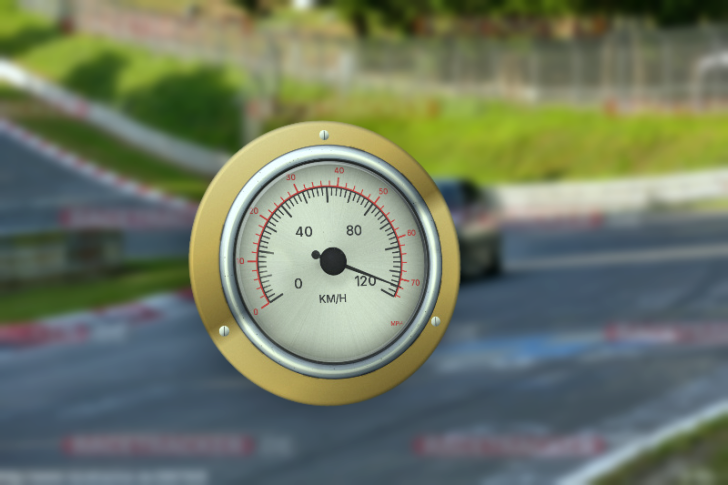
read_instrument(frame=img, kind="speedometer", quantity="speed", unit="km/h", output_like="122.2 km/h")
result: 116 km/h
